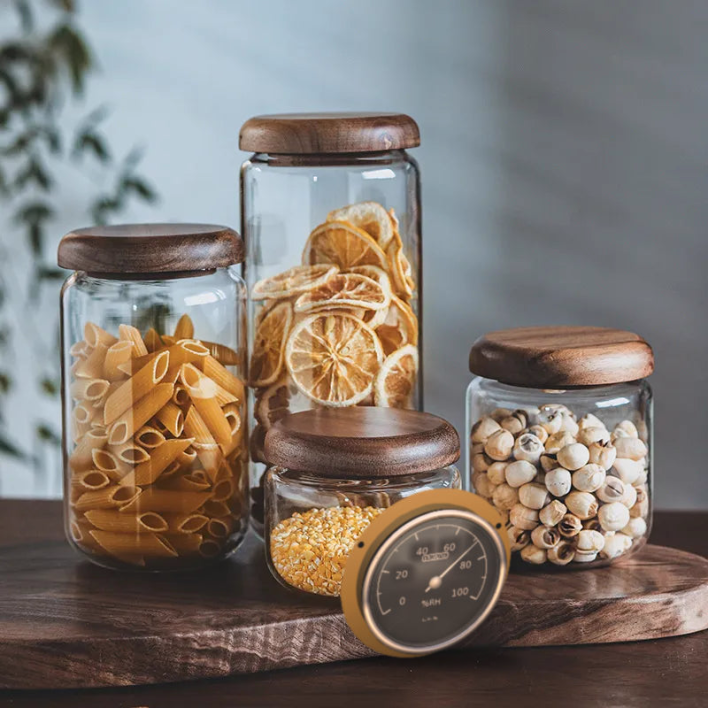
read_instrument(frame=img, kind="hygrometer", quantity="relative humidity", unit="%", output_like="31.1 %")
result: 70 %
